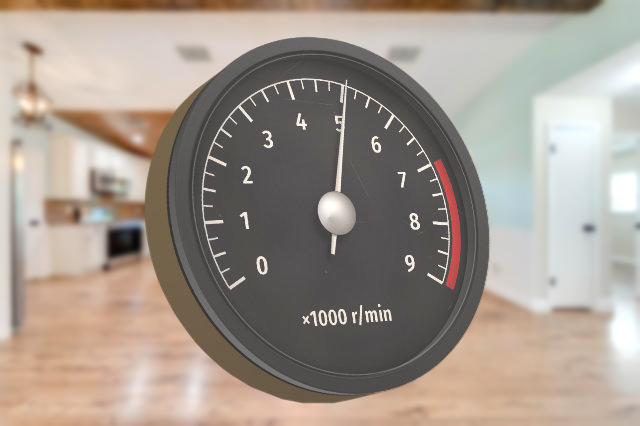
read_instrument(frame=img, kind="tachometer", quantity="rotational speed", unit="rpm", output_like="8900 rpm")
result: 5000 rpm
